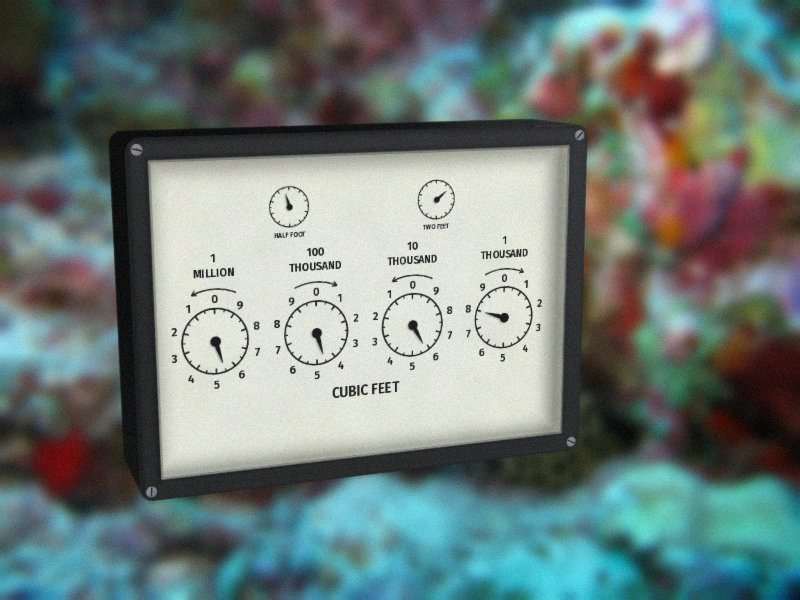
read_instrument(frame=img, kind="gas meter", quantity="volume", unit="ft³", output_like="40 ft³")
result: 545800 ft³
